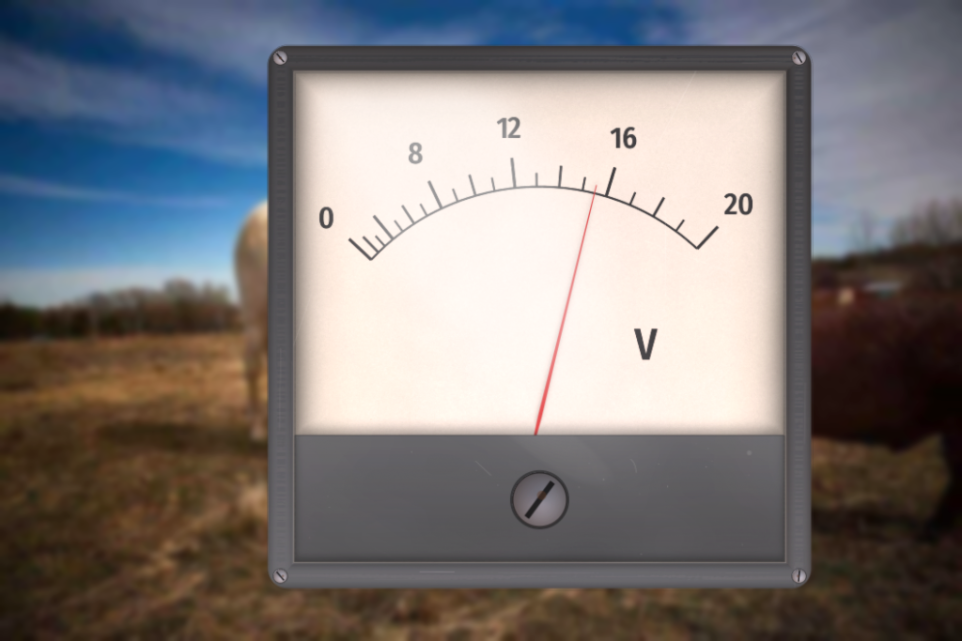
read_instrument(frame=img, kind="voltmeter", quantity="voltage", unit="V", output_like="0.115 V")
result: 15.5 V
